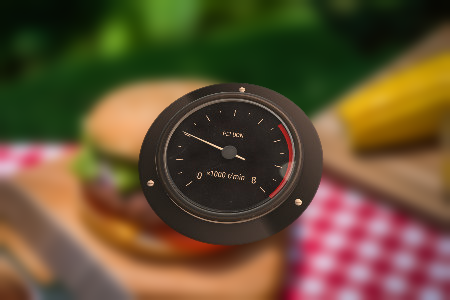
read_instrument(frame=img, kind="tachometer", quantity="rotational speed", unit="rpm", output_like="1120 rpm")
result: 2000 rpm
